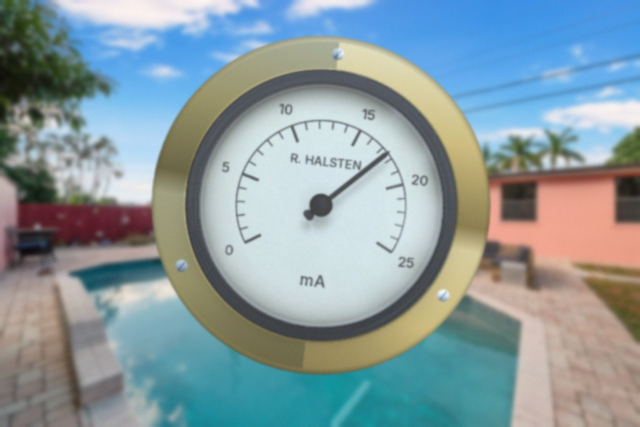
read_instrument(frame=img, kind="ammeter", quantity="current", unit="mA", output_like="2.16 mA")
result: 17.5 mA
